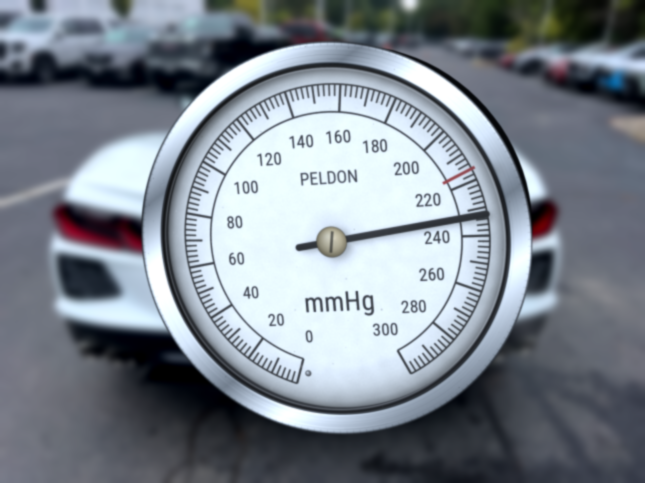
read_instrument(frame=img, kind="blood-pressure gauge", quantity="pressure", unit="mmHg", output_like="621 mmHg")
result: 232 mmHg
